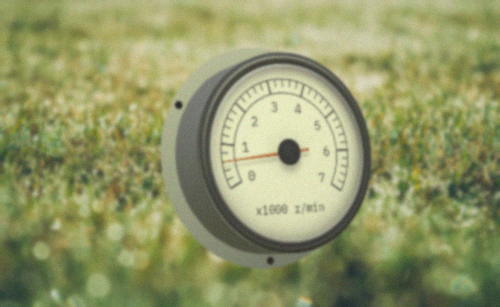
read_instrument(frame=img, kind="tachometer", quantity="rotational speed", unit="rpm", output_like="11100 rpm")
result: 600 rpm
